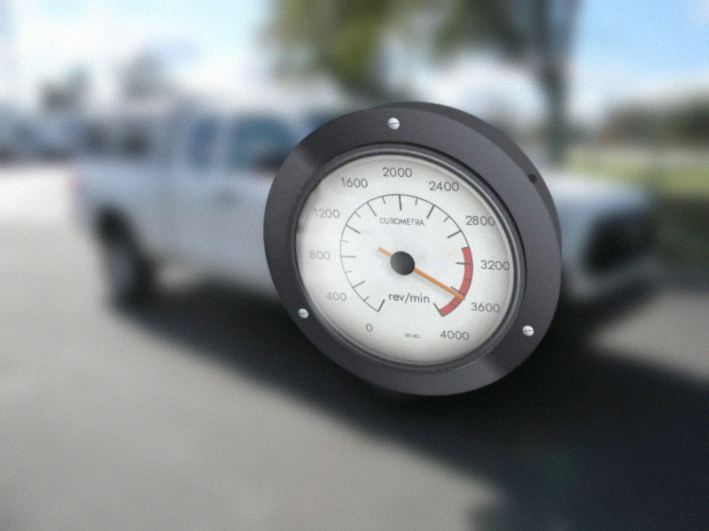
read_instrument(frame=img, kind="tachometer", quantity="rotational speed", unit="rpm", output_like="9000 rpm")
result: 3600 rpm
